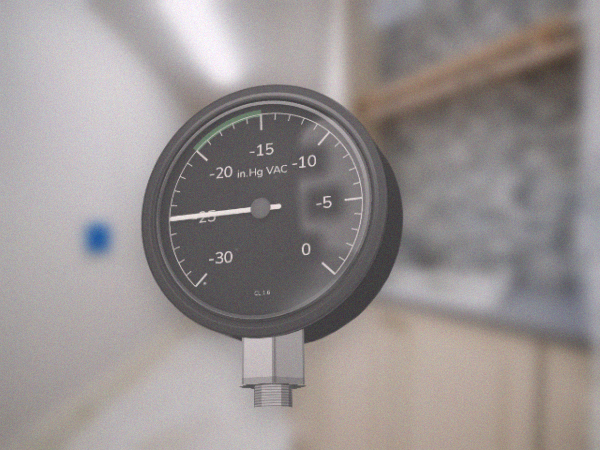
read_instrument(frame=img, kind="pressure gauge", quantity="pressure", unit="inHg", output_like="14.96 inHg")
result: -25 inHg
